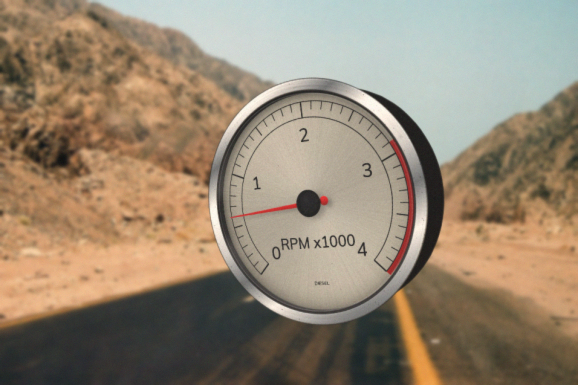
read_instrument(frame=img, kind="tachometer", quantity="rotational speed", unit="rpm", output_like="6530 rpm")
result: 600 rpm
